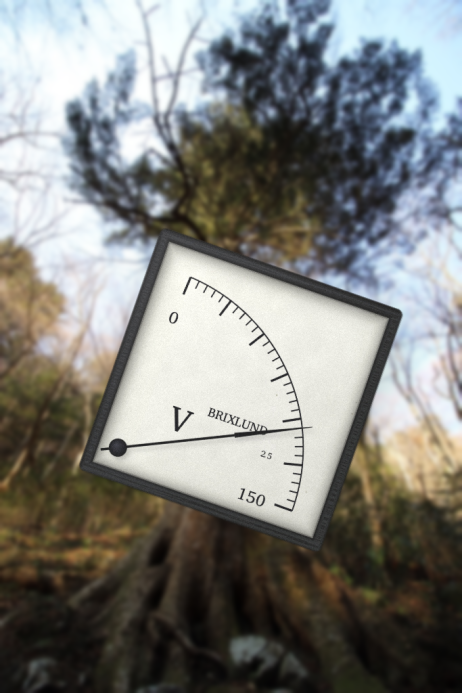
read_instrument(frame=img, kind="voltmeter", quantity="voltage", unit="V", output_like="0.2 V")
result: 105 V
